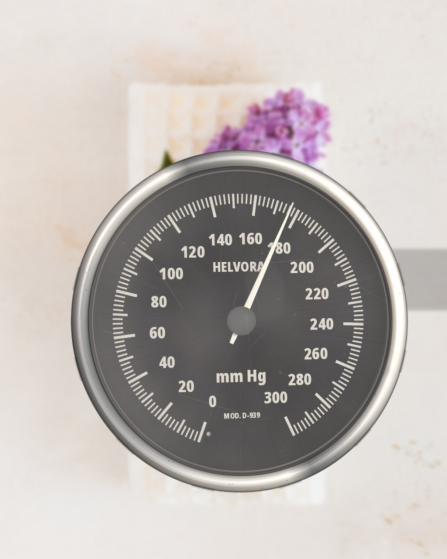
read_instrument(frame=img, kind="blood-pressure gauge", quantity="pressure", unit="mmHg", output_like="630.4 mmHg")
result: 176 mmHg
